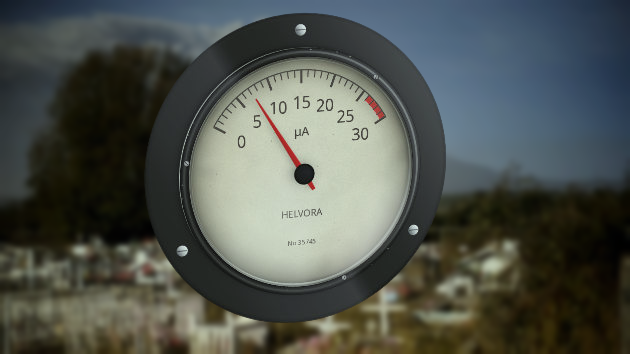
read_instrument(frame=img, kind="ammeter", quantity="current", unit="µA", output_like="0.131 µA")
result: 7 µA
